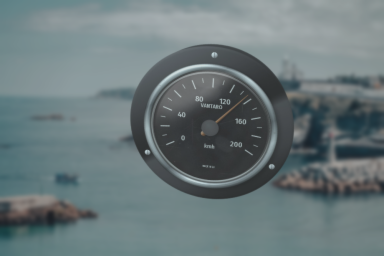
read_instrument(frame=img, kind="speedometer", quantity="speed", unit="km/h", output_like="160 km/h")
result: 135 km/h
